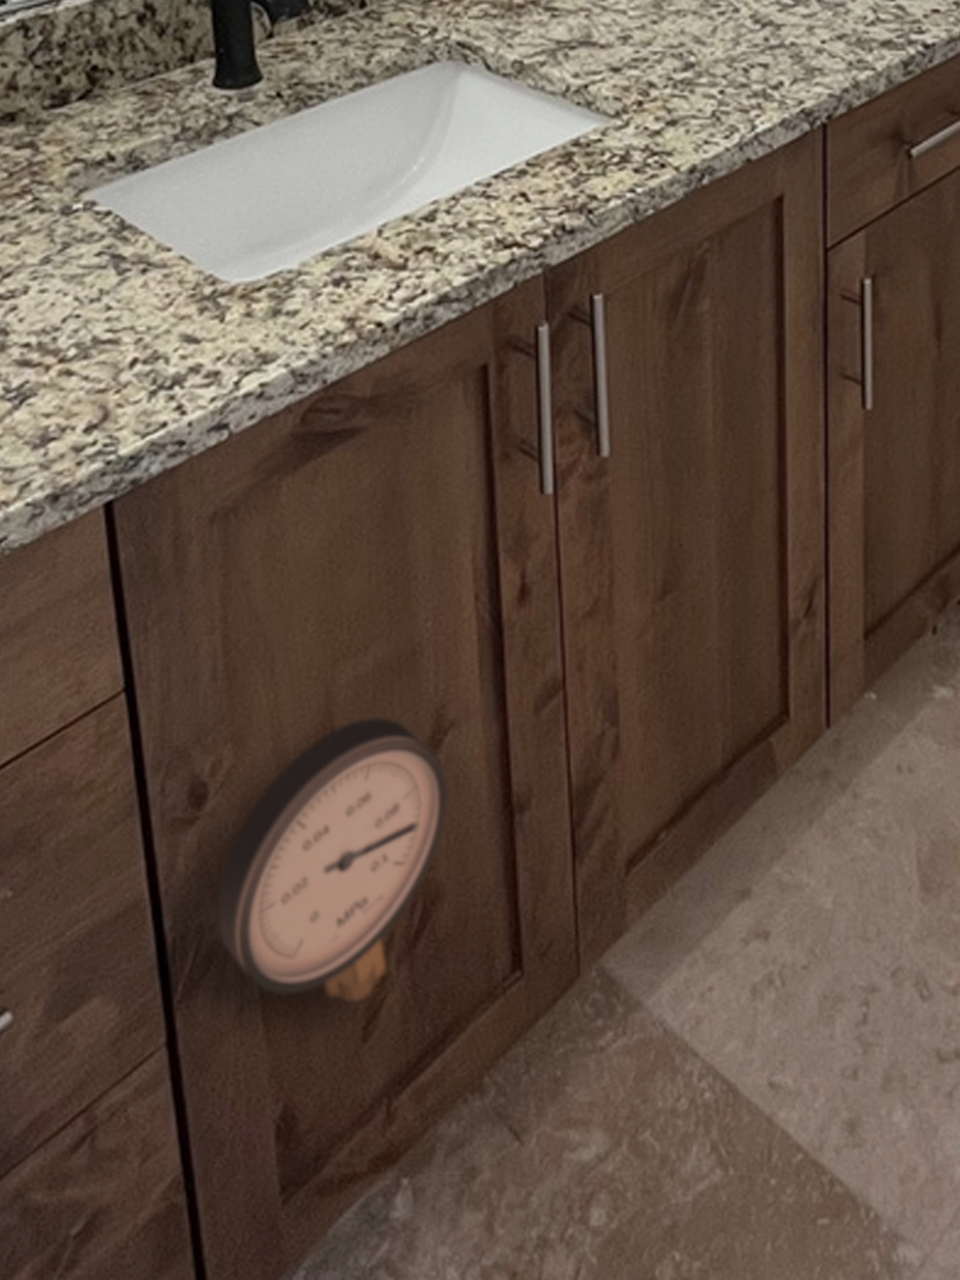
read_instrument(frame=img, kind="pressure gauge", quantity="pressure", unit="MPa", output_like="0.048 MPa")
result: 0.09 MPa
